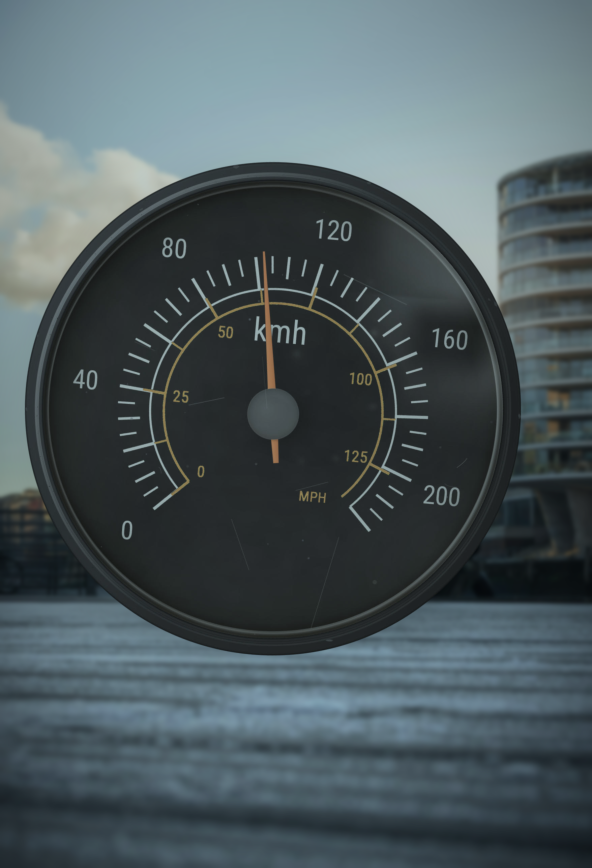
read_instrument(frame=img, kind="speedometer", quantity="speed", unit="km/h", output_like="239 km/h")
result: 102.5 km/h
